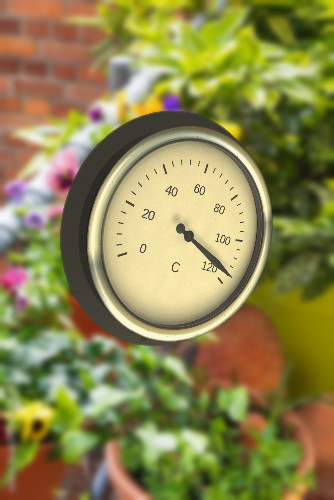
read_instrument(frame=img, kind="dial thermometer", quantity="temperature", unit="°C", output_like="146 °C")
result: 116 °C
